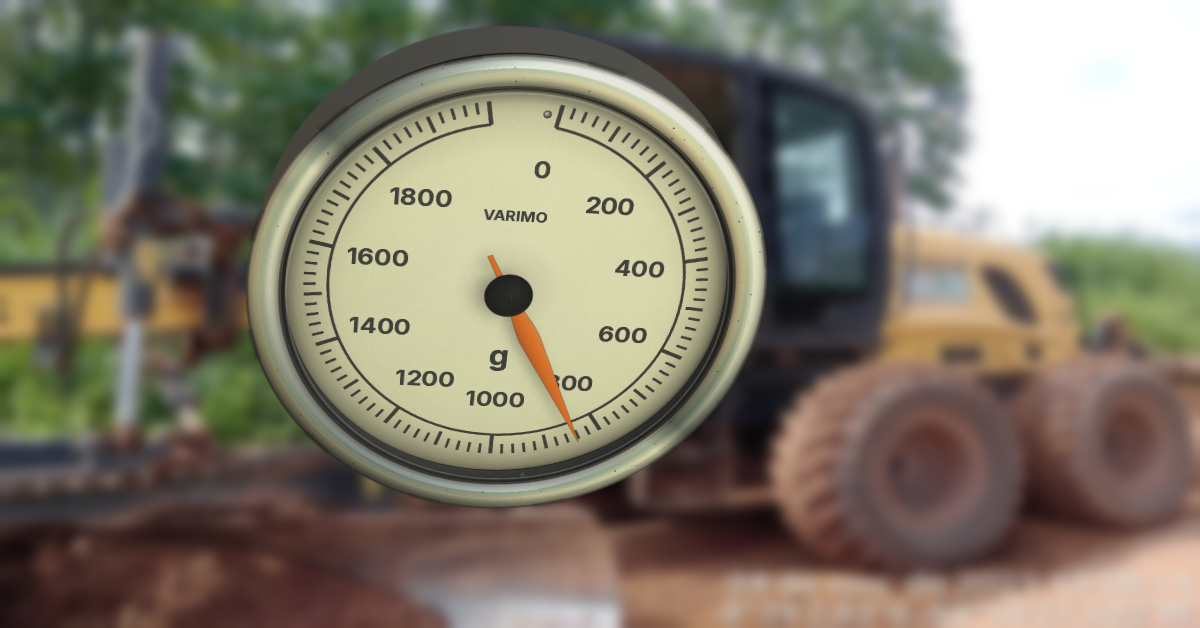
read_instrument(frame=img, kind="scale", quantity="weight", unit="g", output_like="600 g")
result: 840 g
